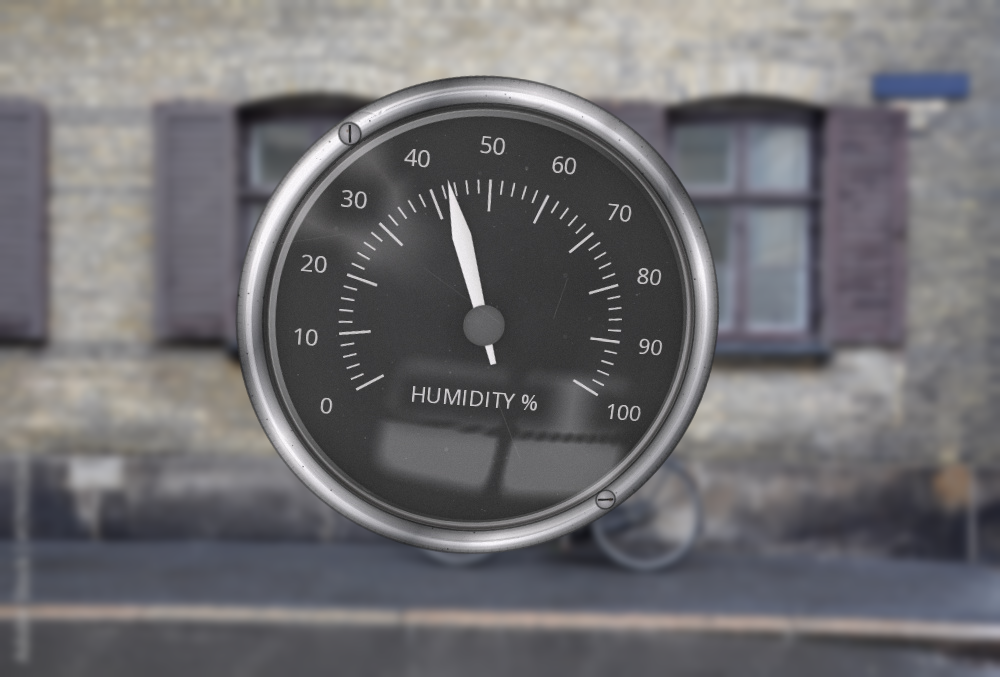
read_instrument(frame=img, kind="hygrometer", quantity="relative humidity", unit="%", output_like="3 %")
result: 43 %
